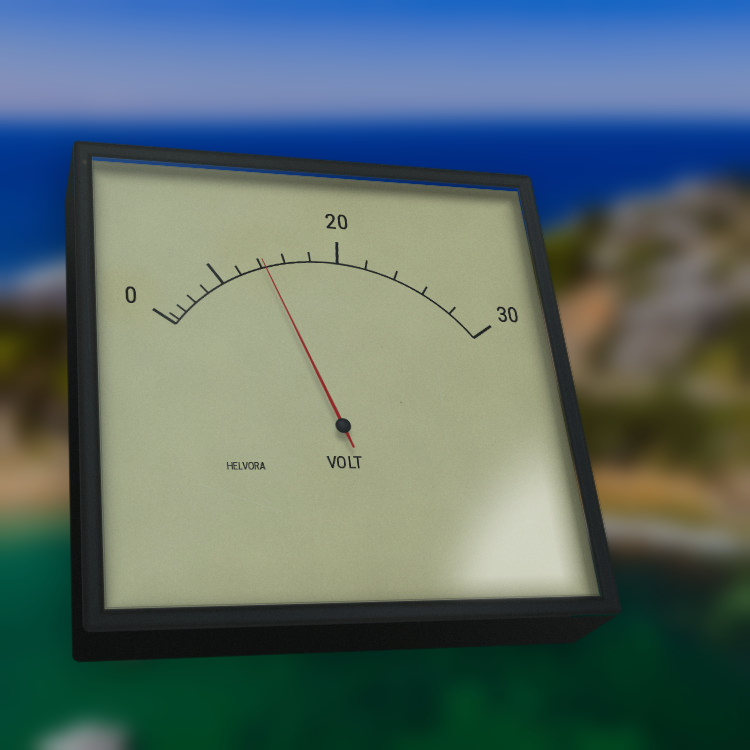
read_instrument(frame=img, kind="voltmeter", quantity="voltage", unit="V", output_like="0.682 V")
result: 14 V
